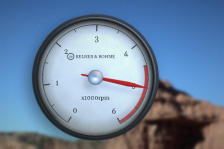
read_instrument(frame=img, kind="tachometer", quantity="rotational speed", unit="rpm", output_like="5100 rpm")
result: 5000 rpm
